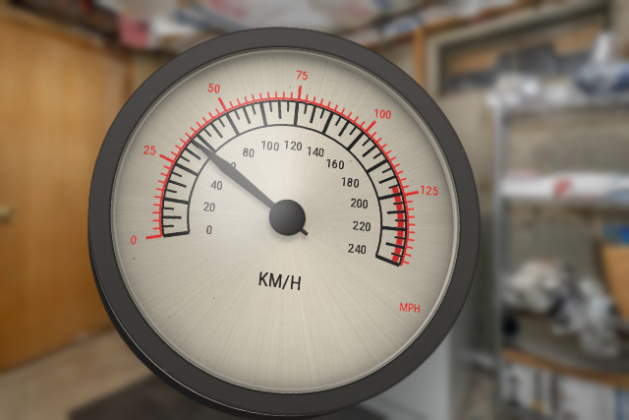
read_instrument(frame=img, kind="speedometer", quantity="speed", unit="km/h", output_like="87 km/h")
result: 55 km/h
